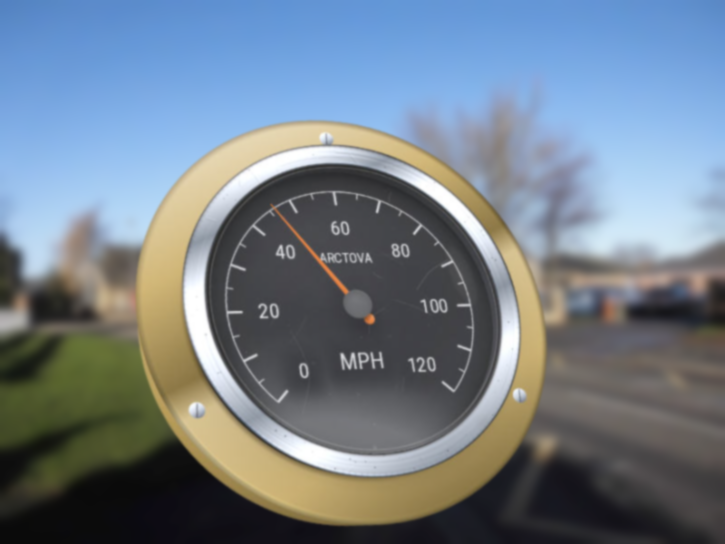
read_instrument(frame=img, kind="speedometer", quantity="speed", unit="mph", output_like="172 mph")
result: 45 mph
